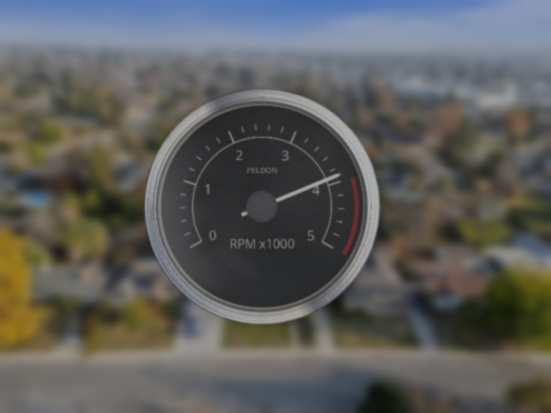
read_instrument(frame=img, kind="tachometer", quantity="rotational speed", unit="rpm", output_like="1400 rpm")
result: 3900 rpm
